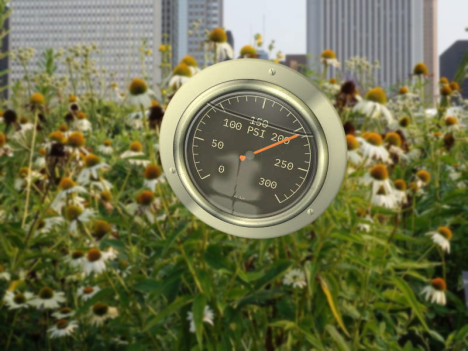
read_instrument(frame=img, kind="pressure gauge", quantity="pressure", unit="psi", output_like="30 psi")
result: 205 psi
